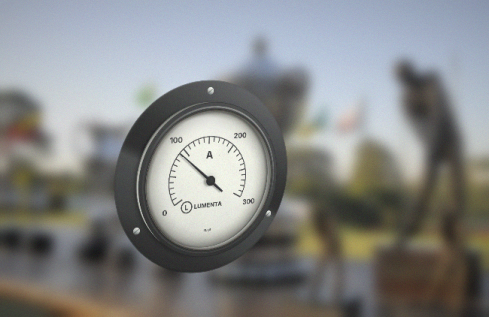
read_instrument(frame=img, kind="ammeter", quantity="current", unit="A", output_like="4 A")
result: 90 A
